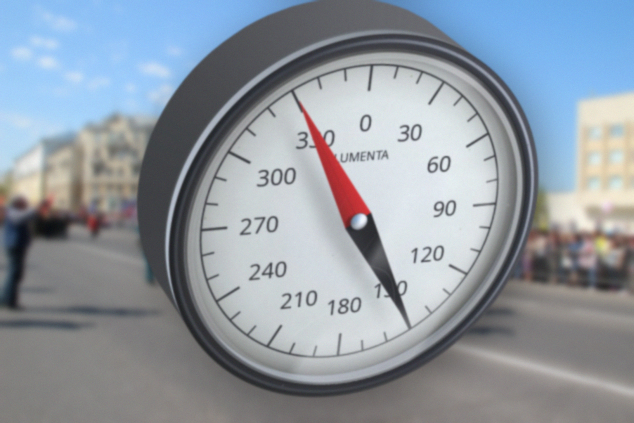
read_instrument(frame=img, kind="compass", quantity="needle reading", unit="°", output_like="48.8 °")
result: 330 °
